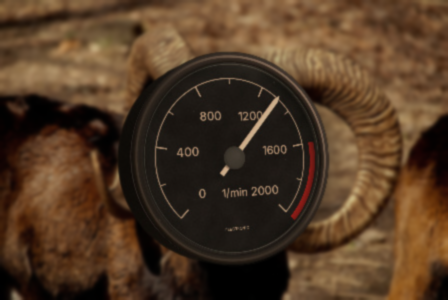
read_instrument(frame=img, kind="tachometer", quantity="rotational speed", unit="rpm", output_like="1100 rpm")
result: 1300 rpm
